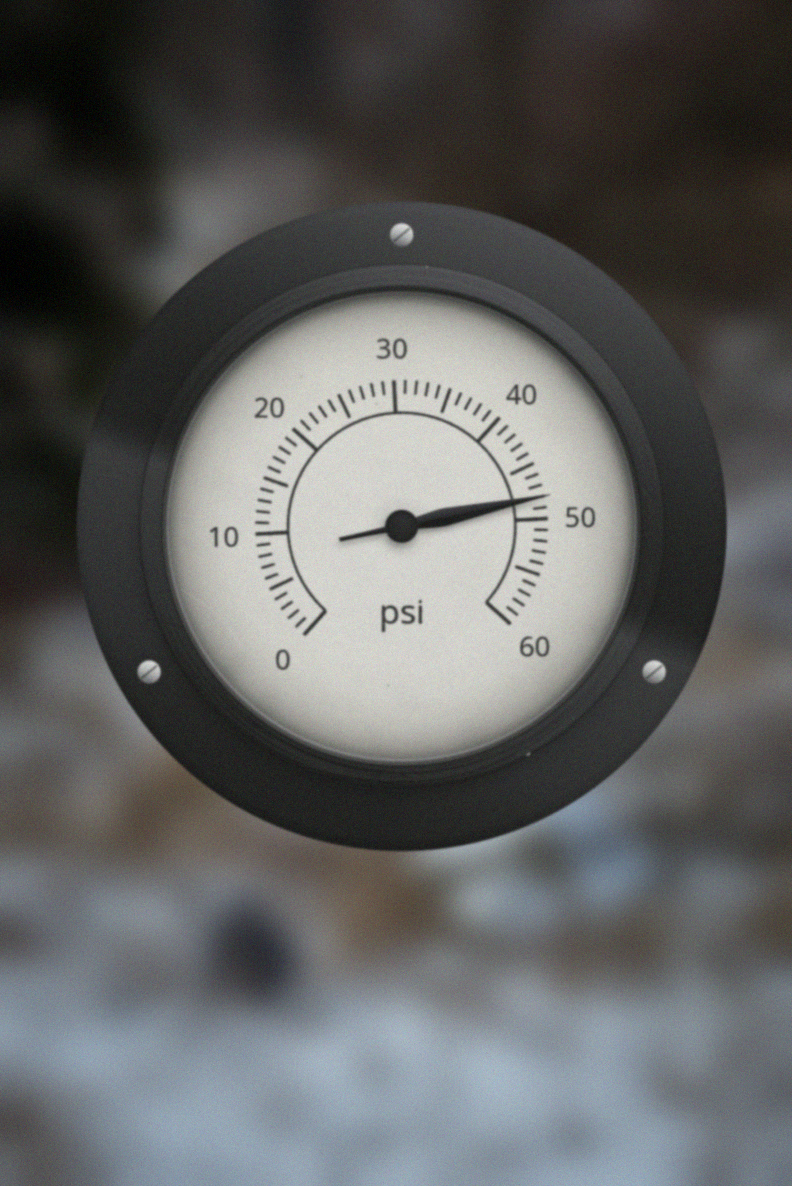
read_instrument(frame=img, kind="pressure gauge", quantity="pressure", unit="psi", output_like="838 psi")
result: 48 psi
